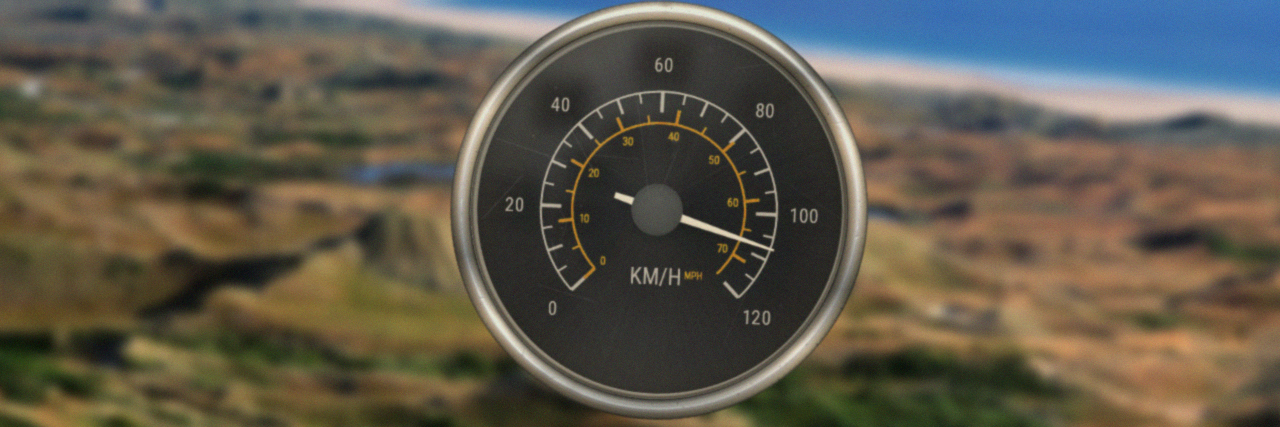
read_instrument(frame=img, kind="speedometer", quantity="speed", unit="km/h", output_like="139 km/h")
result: 107.5 km/h
